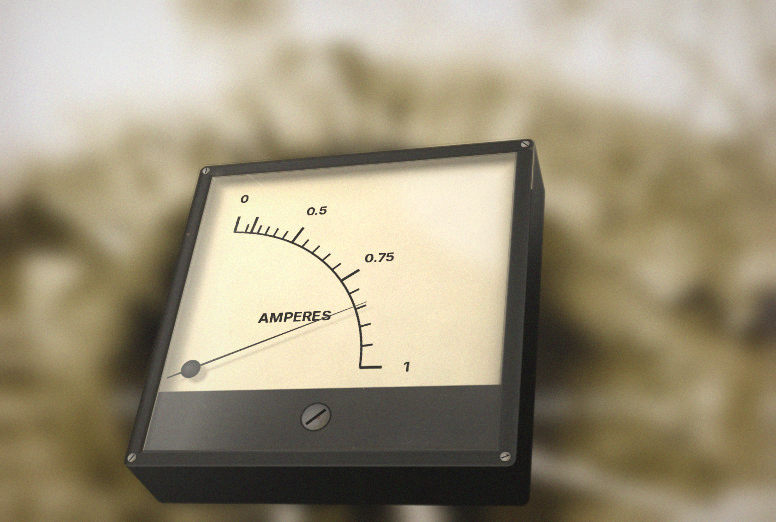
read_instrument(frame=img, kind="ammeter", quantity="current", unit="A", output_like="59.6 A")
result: 0.85 A
